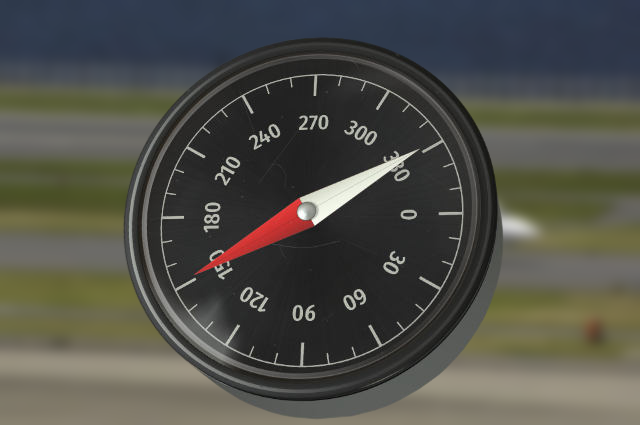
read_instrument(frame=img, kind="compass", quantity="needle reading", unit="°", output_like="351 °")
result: 150 °
